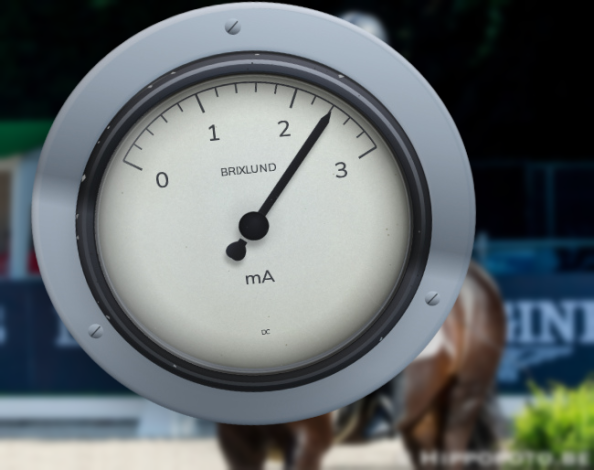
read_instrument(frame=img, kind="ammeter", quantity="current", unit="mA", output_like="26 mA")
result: 2.4 mA
